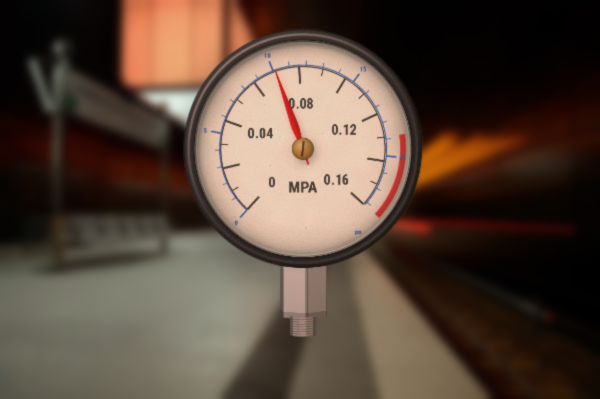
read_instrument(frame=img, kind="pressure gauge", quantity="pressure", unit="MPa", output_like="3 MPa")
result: 0.07 MPa
